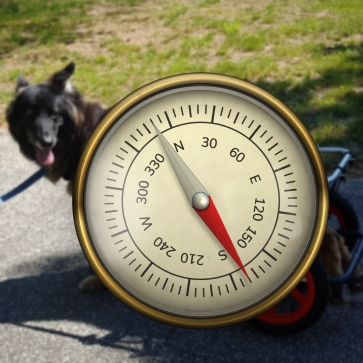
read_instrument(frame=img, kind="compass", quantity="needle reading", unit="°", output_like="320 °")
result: 170 °
